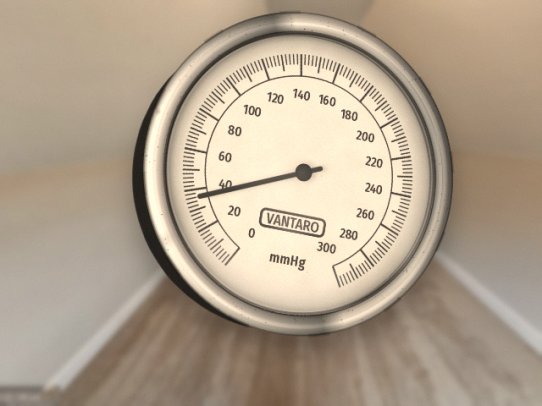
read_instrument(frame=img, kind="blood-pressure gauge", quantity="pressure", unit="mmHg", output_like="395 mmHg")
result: 36 mmHg
